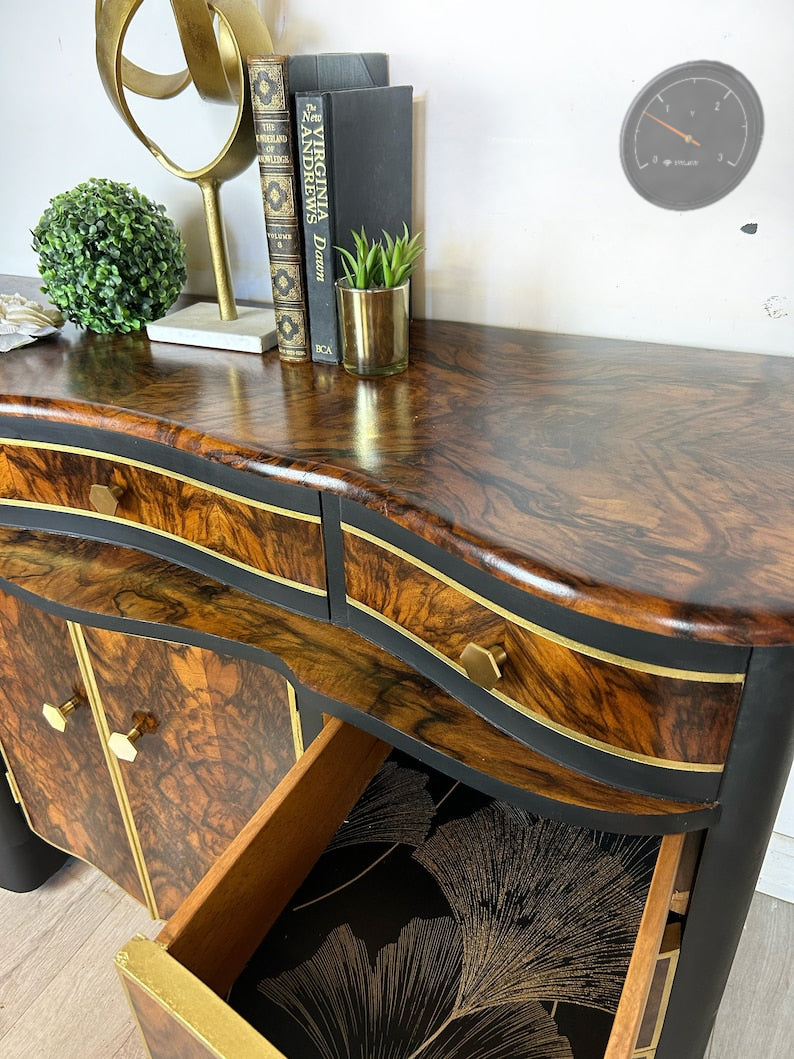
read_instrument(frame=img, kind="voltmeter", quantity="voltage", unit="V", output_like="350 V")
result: 0.75 V
